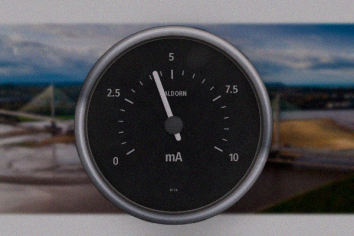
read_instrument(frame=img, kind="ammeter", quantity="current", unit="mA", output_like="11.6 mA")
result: 4.25 mA
